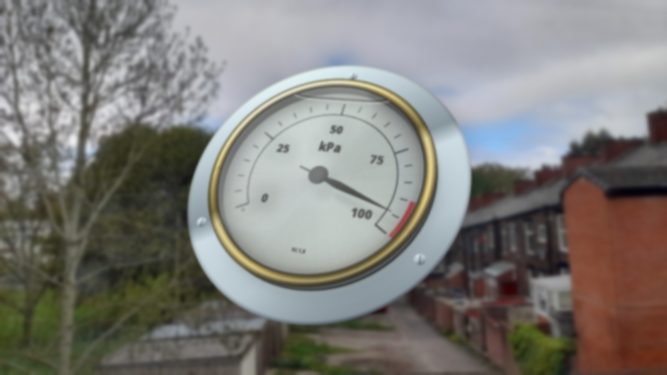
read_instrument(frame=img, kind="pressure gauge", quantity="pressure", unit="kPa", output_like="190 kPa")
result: 95 kPa
